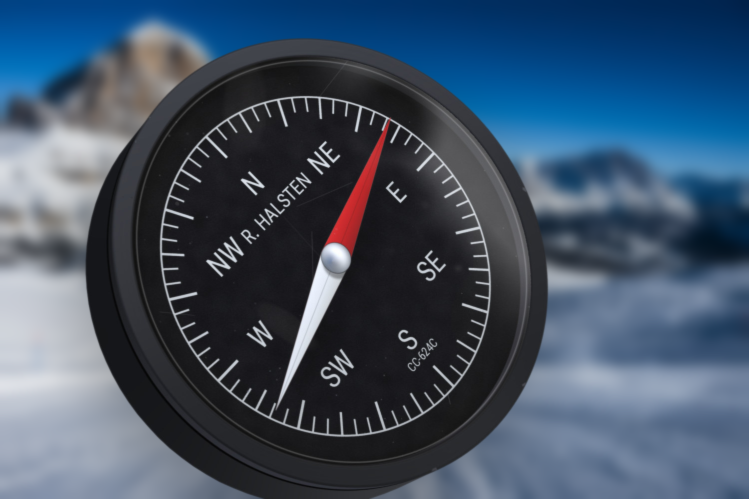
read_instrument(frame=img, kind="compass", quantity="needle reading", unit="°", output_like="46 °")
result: 70 °
